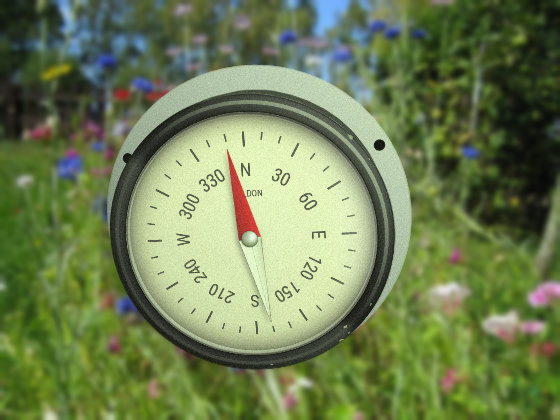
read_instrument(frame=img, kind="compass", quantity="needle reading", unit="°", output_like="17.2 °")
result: 350 °
